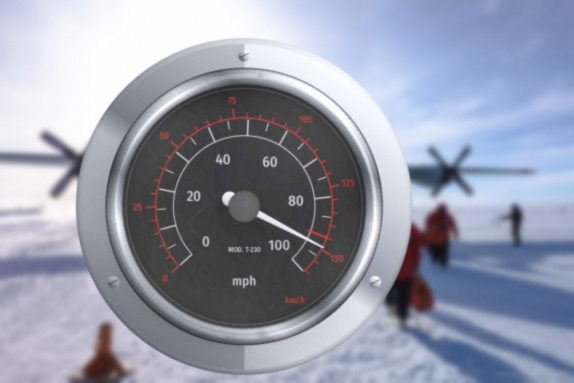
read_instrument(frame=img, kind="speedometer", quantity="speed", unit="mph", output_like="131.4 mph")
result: 92.5 mph
